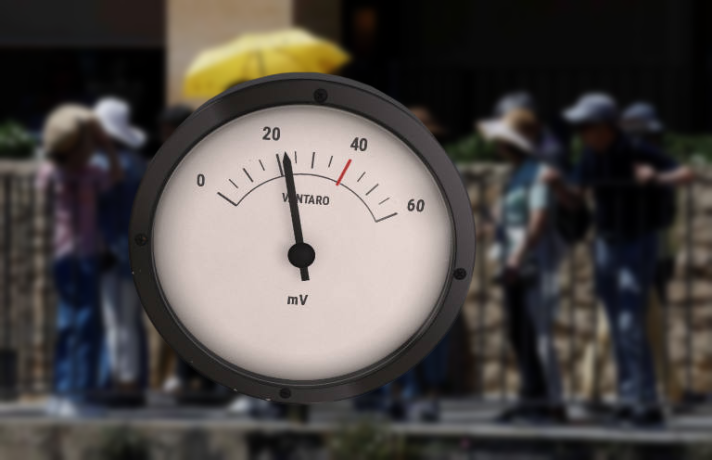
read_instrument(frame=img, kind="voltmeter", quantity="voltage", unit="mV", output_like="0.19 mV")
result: 22.5 mV
